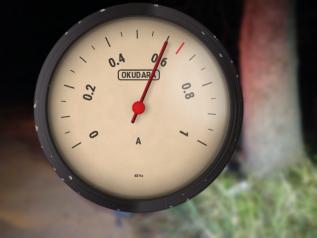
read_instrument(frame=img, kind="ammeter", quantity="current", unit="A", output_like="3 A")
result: 0.6 A
